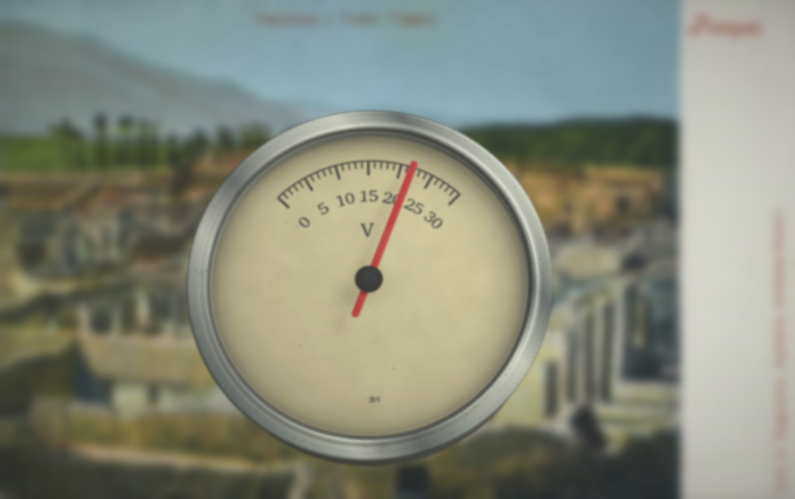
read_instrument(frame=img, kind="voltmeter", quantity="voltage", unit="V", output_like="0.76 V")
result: 22 V
